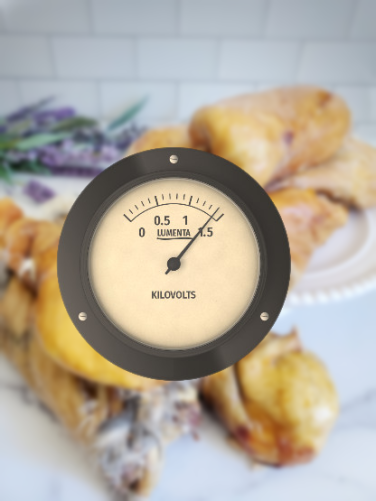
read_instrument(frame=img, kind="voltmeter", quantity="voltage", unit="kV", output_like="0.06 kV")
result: 1.4 kV
